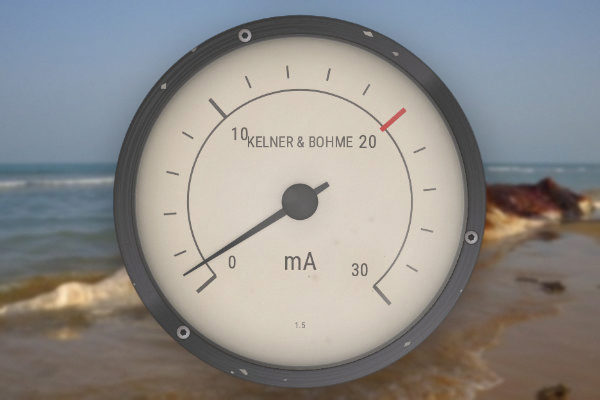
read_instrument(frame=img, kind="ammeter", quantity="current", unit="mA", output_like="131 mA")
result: 1 mA
